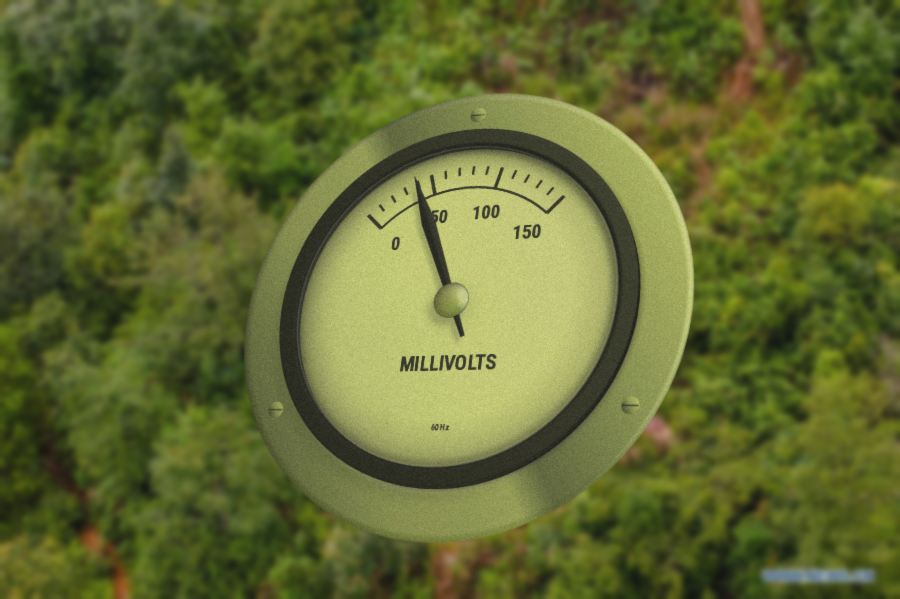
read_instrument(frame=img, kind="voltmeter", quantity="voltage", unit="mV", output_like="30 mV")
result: 40 mV
